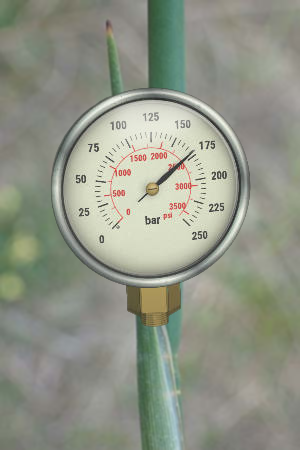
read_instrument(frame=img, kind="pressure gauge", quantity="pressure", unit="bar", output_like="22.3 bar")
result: 170 bar
